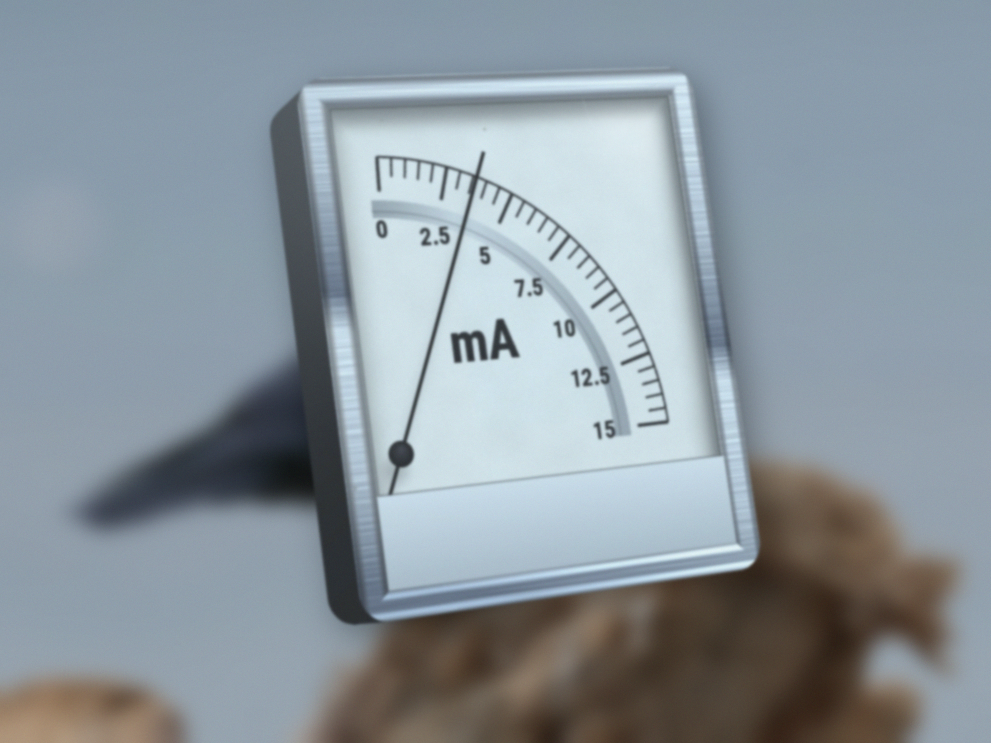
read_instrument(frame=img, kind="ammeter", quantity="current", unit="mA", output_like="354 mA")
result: 3.5 mA
